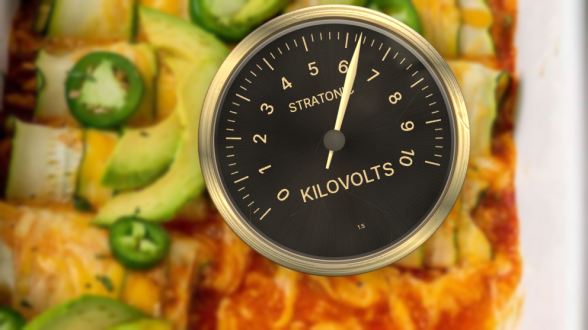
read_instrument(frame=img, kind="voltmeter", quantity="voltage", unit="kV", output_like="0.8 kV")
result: 6.3 kV
